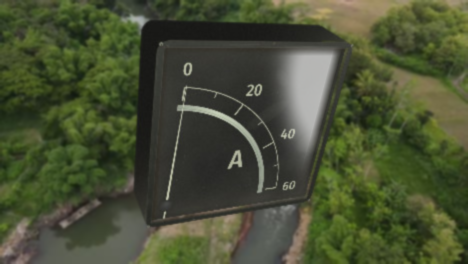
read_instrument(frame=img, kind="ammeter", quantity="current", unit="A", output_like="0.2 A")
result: 0 A
